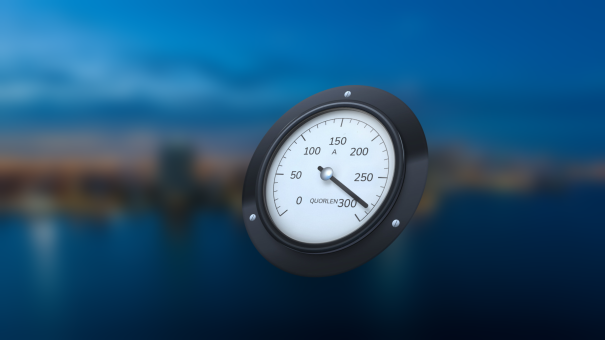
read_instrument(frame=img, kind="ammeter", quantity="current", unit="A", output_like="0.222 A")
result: 285 A
